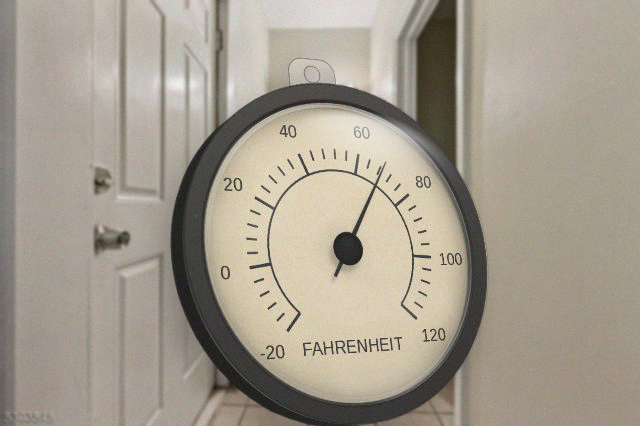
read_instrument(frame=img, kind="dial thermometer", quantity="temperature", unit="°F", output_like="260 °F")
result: 68 °F
